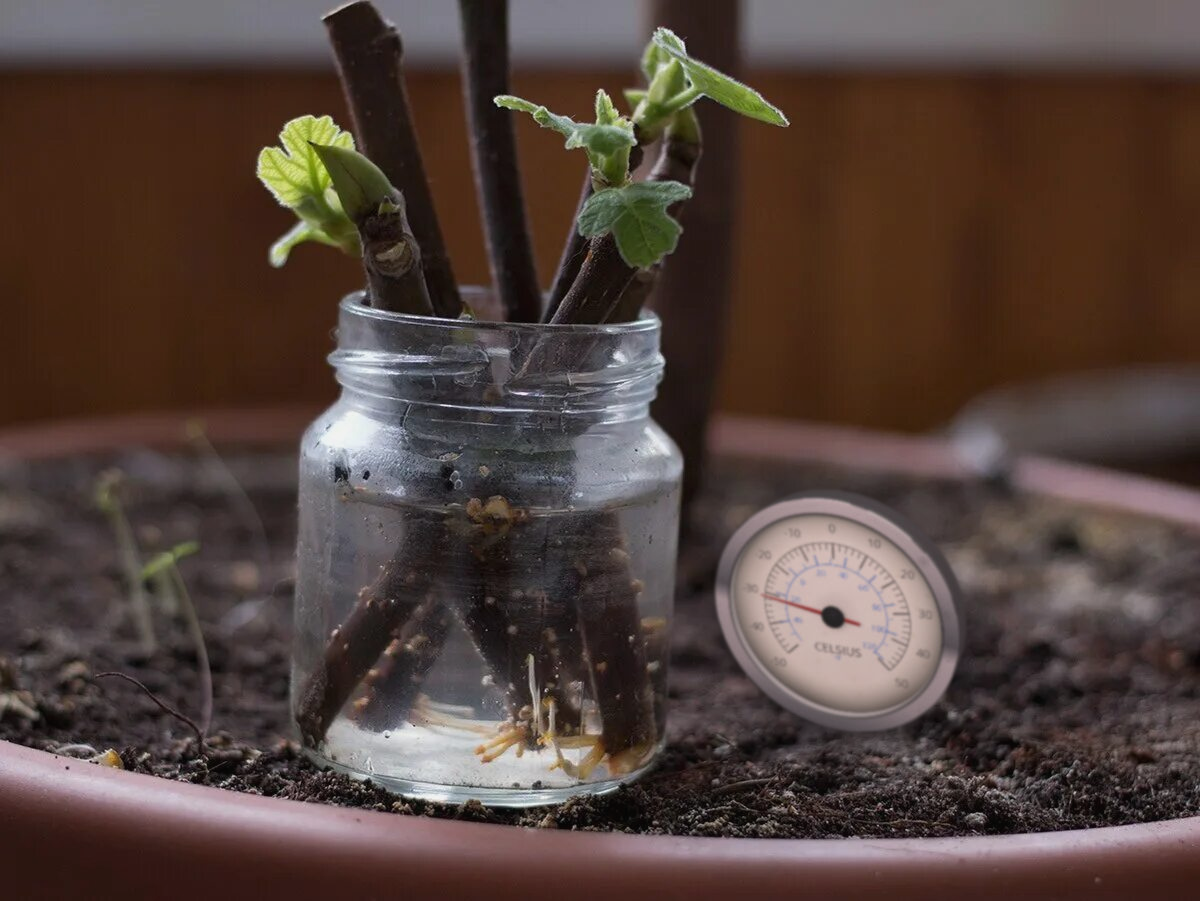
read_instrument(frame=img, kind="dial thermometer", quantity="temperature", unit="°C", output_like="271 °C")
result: -30 °C
